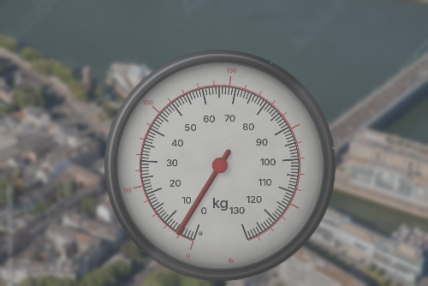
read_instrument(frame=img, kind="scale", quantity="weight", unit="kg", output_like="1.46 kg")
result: 5 kg
